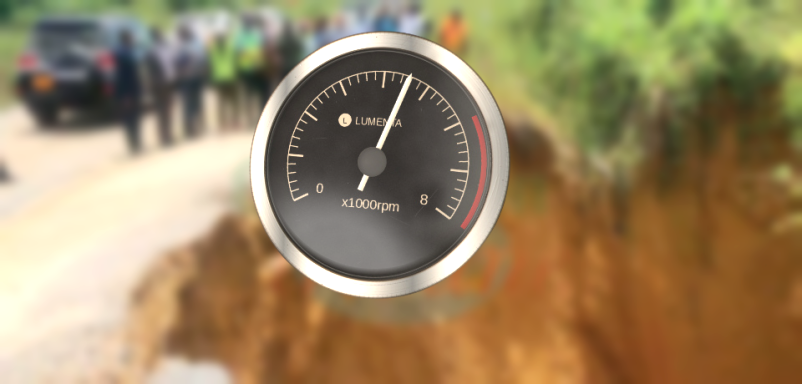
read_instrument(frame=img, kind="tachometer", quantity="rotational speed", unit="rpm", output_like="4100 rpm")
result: 4600 rpm
